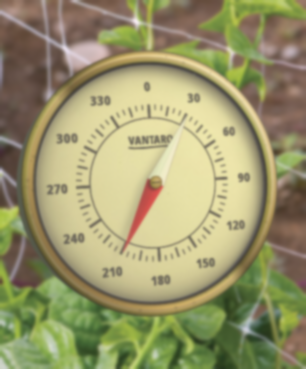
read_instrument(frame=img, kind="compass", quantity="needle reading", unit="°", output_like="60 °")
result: 210 °
